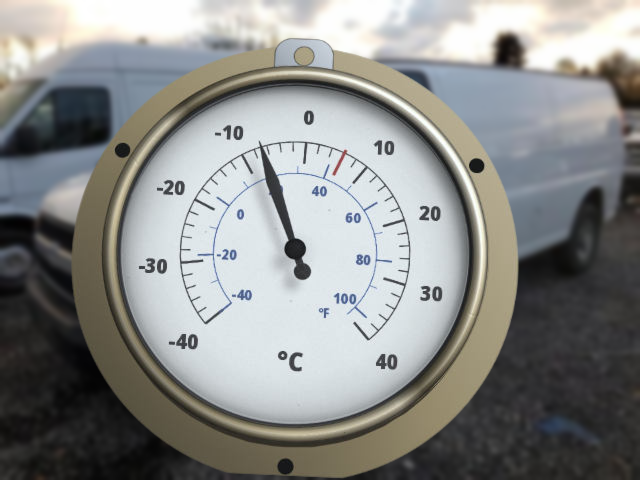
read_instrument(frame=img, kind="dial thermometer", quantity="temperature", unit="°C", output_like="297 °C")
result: -7 °C
